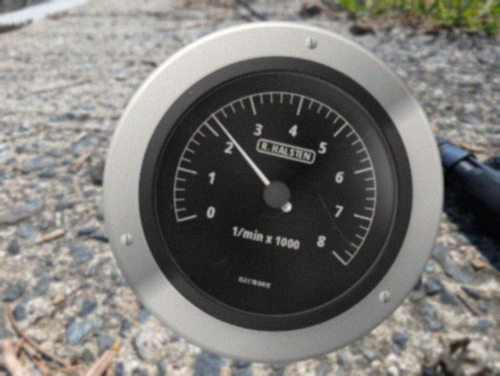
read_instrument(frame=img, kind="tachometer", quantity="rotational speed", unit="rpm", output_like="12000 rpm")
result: 2200 rpm
